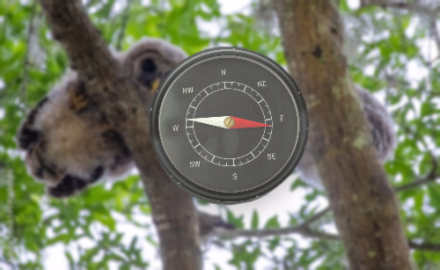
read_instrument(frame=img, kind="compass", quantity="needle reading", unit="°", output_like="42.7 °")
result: 100 °
